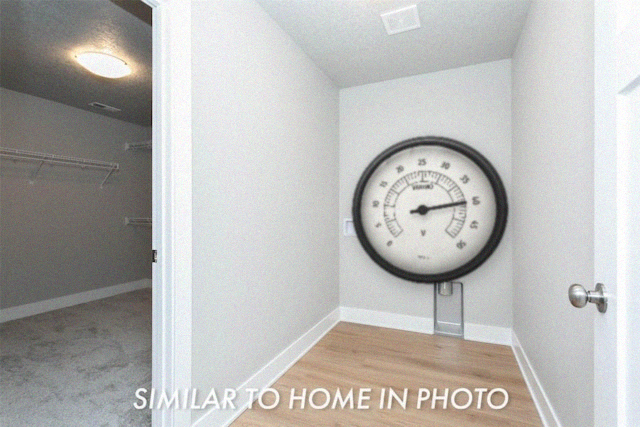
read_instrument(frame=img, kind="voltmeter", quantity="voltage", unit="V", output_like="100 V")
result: 40 V
